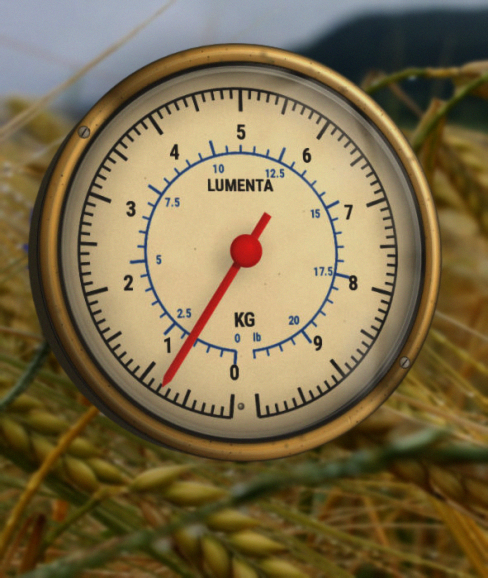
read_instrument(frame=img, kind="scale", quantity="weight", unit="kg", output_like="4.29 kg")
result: 0.8 kg
